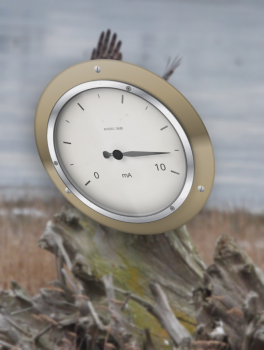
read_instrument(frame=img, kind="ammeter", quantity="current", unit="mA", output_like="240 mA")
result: 9 mA
